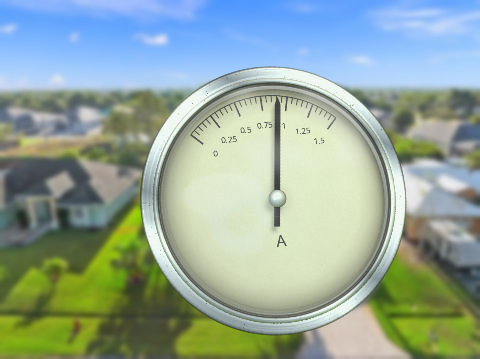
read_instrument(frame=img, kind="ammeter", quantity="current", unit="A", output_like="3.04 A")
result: 0.9 A
